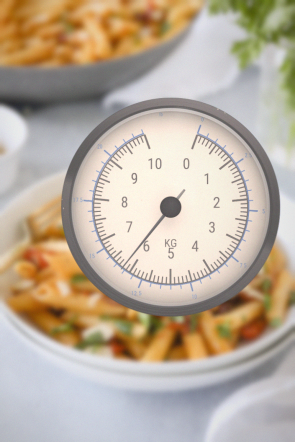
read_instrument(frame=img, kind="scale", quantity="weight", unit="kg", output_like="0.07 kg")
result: 6.2 kg
